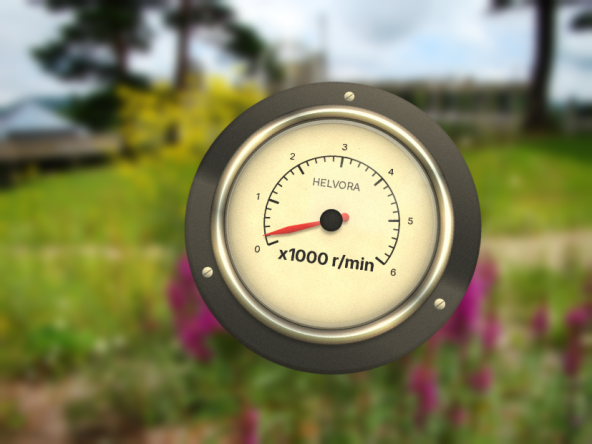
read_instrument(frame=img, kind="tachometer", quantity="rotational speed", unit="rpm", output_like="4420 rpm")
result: 200 rpm
